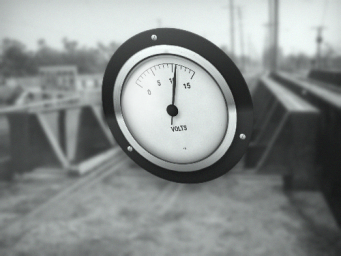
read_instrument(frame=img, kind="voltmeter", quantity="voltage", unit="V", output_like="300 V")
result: 11 V
